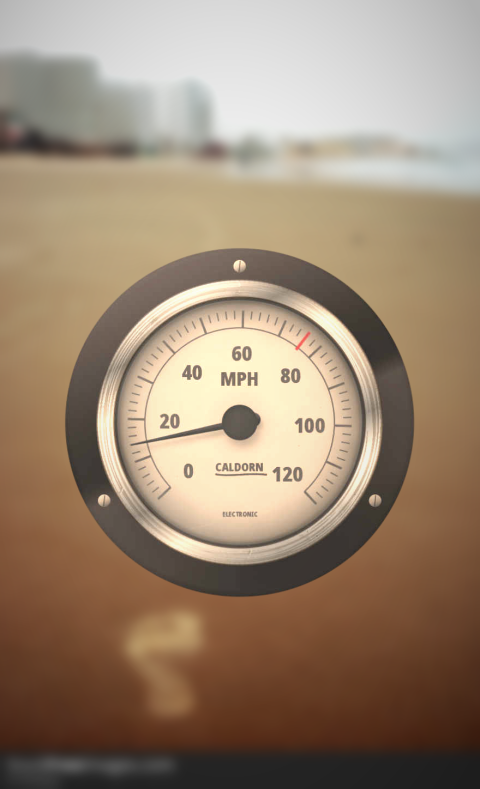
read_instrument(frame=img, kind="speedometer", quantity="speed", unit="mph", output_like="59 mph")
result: 14 mph
